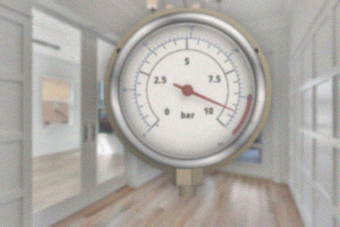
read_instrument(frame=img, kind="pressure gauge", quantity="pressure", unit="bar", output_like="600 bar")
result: 9.25 bar
